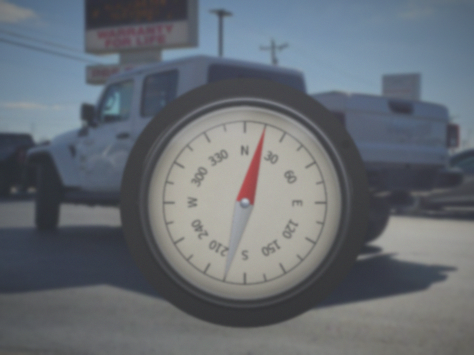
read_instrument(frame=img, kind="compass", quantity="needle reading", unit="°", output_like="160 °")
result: 15 °
